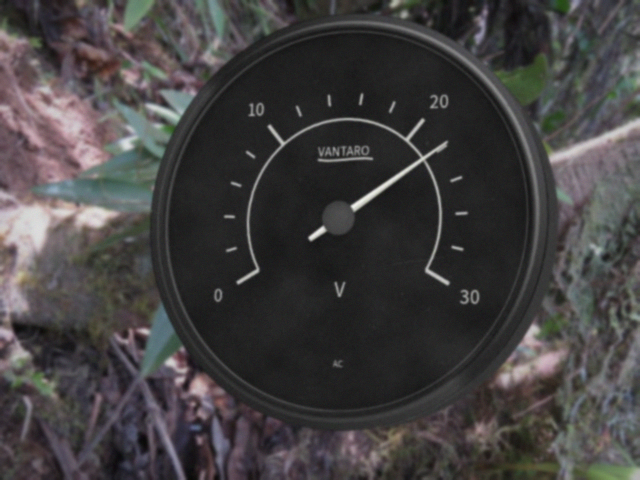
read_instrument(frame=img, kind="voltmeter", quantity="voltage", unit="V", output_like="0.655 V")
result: 22 V
